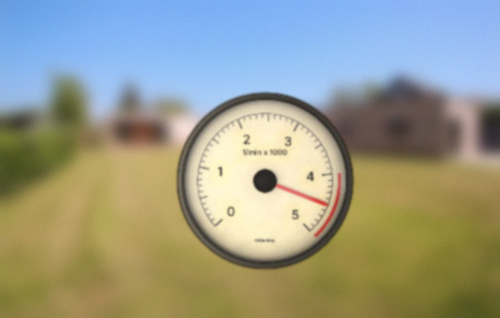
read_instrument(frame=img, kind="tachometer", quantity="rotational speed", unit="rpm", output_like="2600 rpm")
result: 4500 rpm
